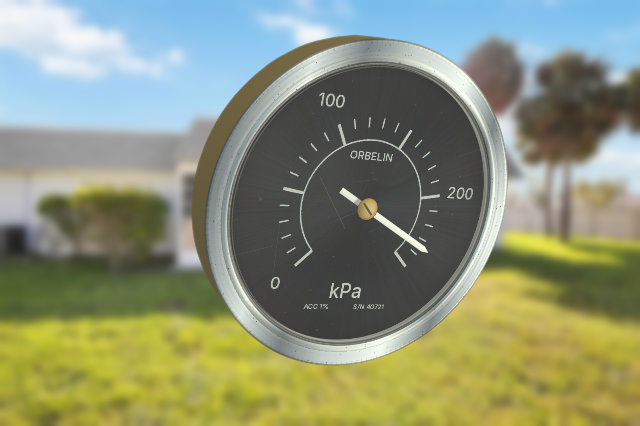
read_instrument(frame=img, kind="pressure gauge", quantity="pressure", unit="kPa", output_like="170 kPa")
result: 235 kPa
